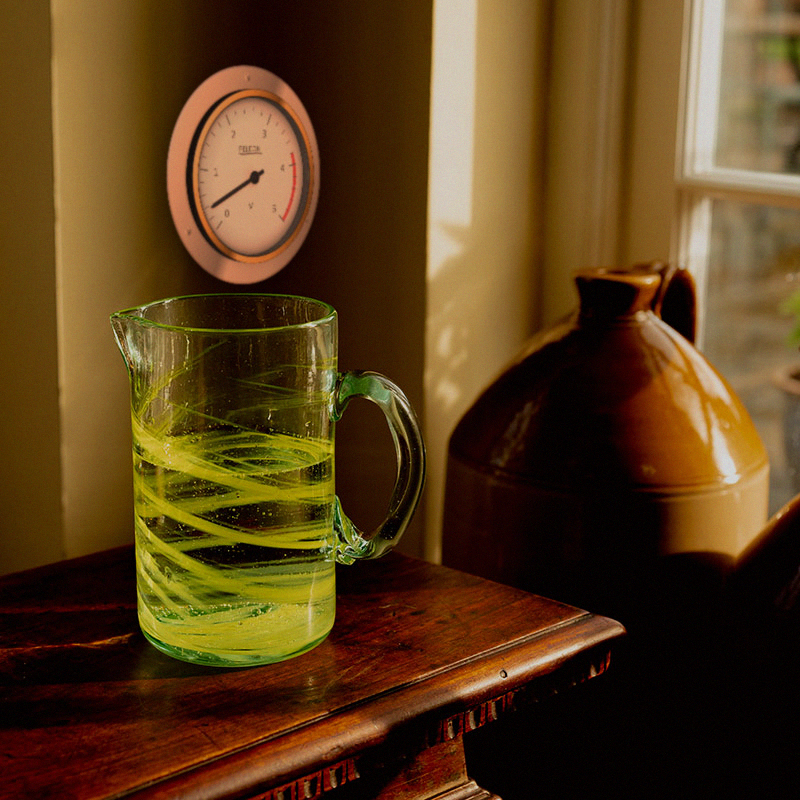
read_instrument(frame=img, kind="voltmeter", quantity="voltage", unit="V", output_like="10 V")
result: 0.4 V
